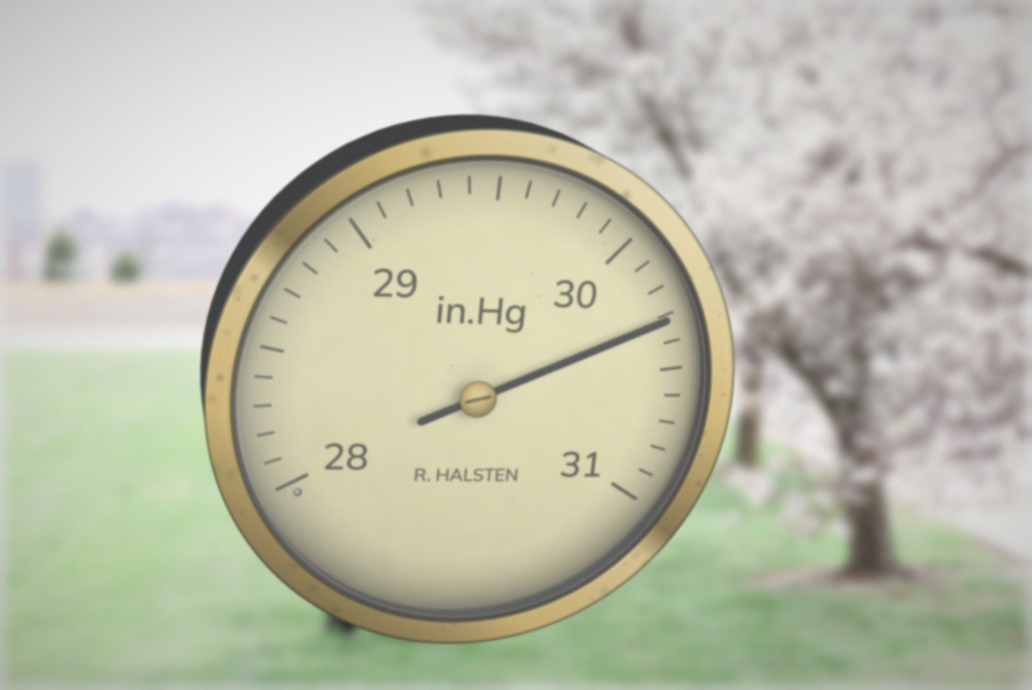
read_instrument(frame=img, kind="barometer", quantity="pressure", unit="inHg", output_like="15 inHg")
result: 30.3 inHg
